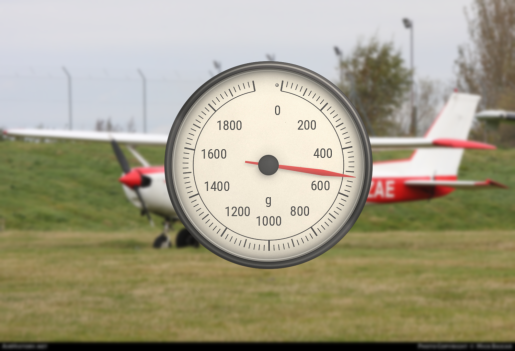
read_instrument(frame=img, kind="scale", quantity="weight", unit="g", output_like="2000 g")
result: 520 g
